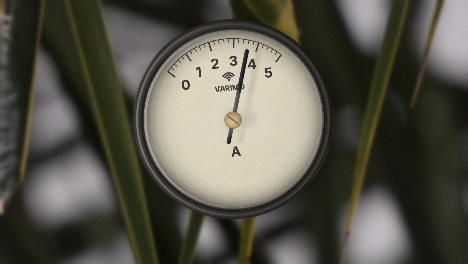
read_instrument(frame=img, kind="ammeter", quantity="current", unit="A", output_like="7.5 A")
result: 3.6 A
